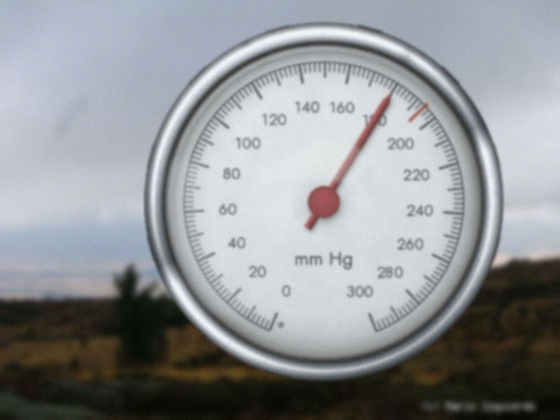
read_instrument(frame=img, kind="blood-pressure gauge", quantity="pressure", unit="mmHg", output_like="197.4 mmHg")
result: 180 mmHg
